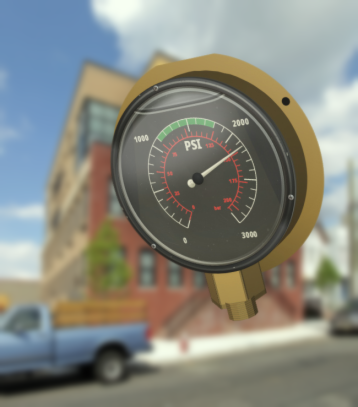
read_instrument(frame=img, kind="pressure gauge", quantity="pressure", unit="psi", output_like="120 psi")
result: 2150 psi
